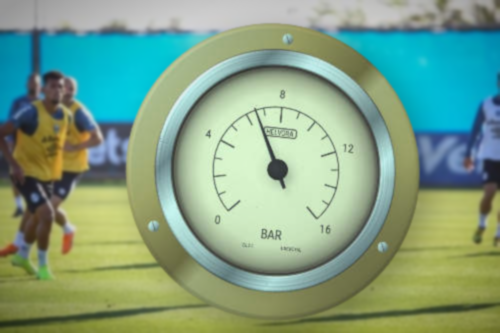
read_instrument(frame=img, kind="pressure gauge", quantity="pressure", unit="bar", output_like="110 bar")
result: 6.5 bar
